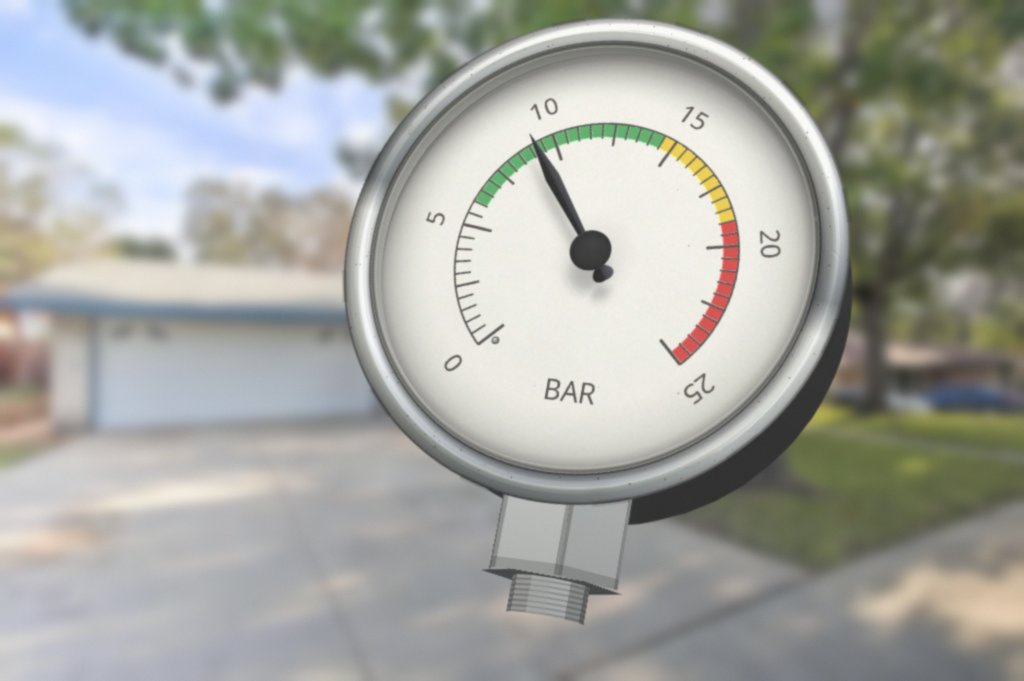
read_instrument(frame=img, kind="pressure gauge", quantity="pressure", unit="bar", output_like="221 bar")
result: 9.25 bar
